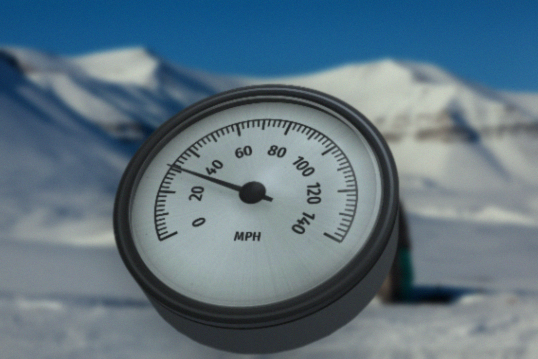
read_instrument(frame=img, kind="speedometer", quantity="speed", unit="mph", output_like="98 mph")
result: 30 mph
